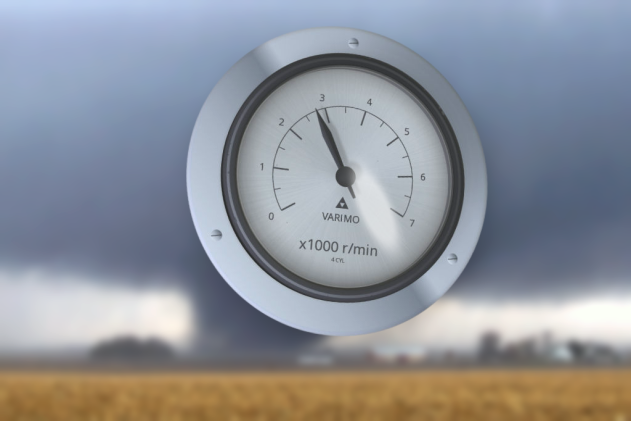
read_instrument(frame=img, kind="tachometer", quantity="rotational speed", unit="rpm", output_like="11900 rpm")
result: 2750 rpm
